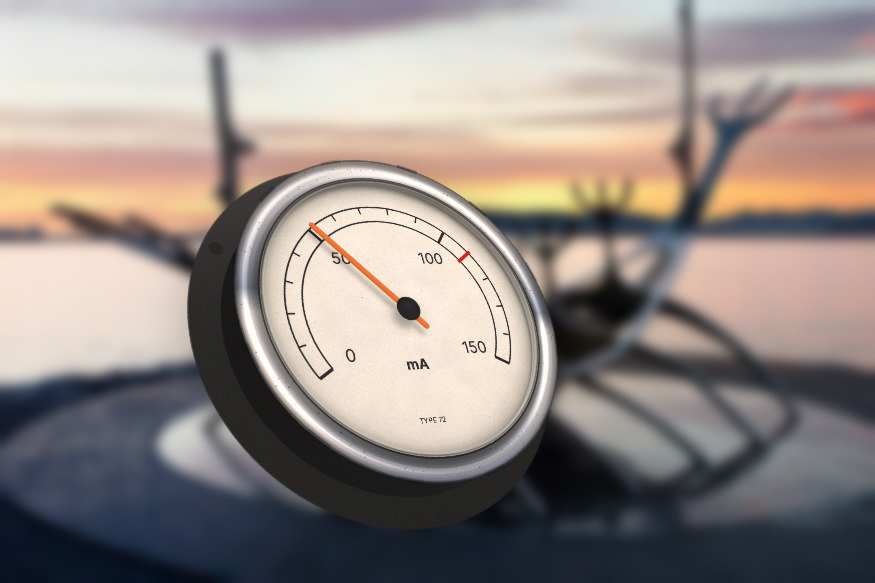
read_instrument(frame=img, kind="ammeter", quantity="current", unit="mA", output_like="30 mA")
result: 50 mA
